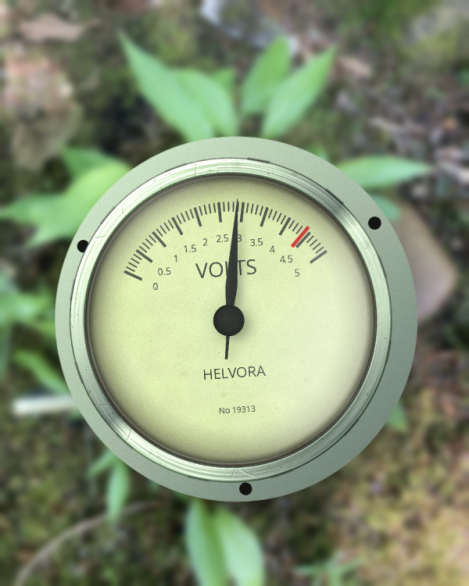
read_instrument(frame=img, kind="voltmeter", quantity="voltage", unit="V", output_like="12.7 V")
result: 2.9 V
